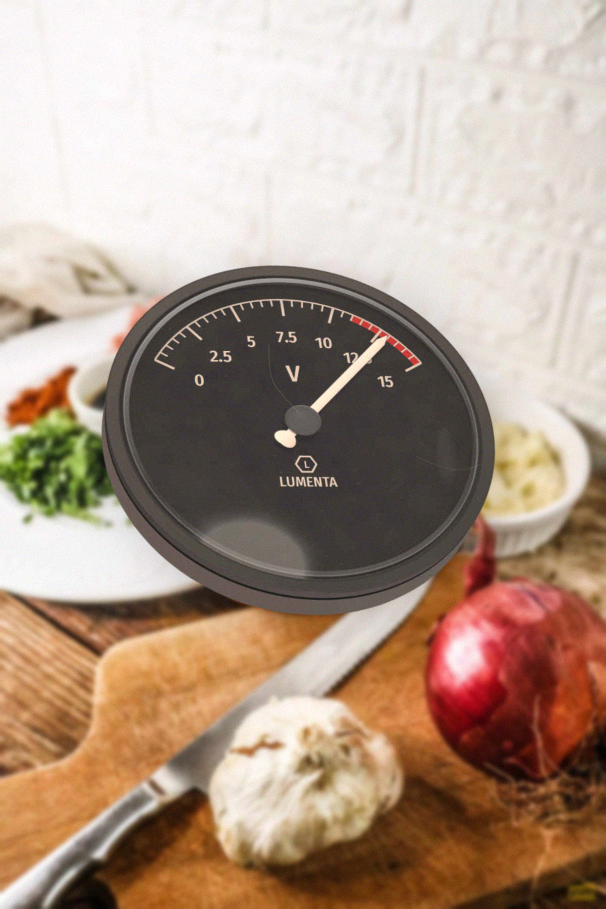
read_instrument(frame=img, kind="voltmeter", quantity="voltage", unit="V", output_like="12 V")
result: 13 V
